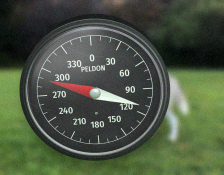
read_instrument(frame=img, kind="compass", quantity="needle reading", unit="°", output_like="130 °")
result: 290 °
